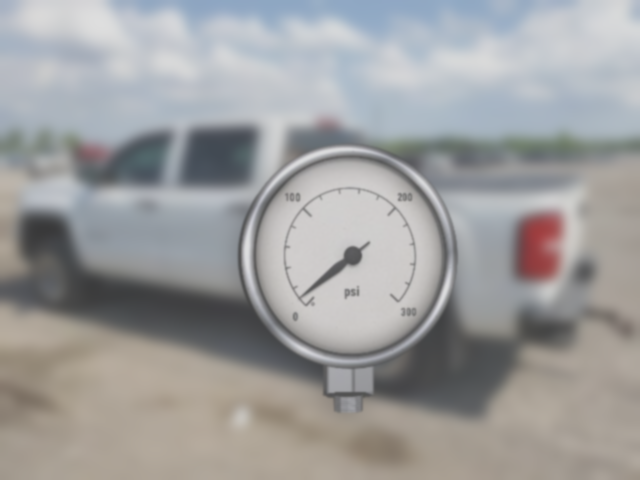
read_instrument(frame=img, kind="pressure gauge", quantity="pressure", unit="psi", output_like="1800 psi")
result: 10 psi
